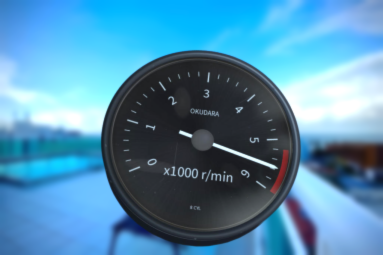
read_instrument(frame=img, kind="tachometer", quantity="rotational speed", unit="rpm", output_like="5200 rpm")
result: 5600 rpm
